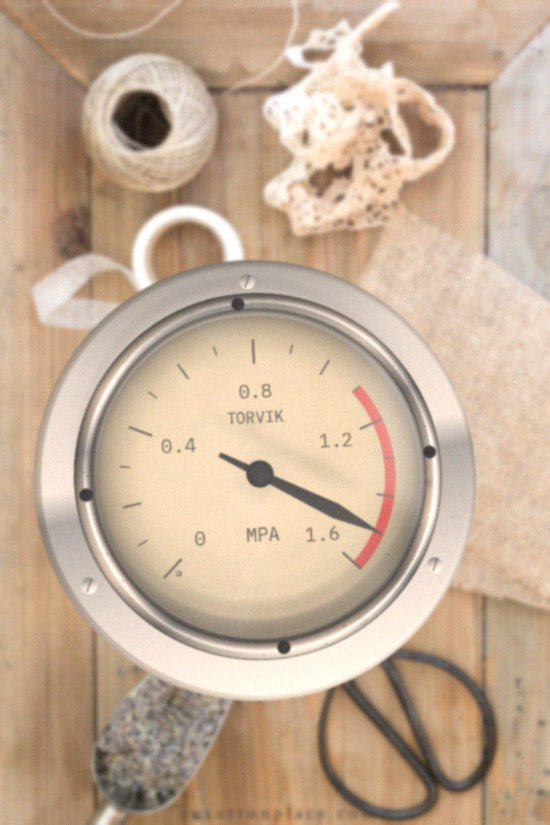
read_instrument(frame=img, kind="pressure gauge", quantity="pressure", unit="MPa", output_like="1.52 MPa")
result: 1.5 MPa
